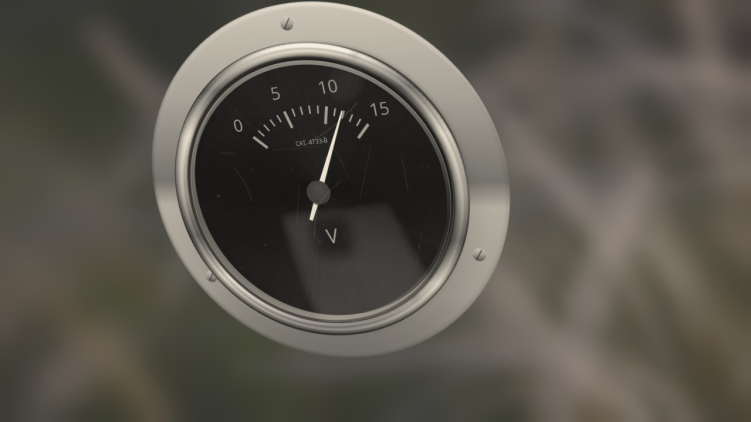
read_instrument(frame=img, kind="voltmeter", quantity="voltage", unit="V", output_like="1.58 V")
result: 12 V
